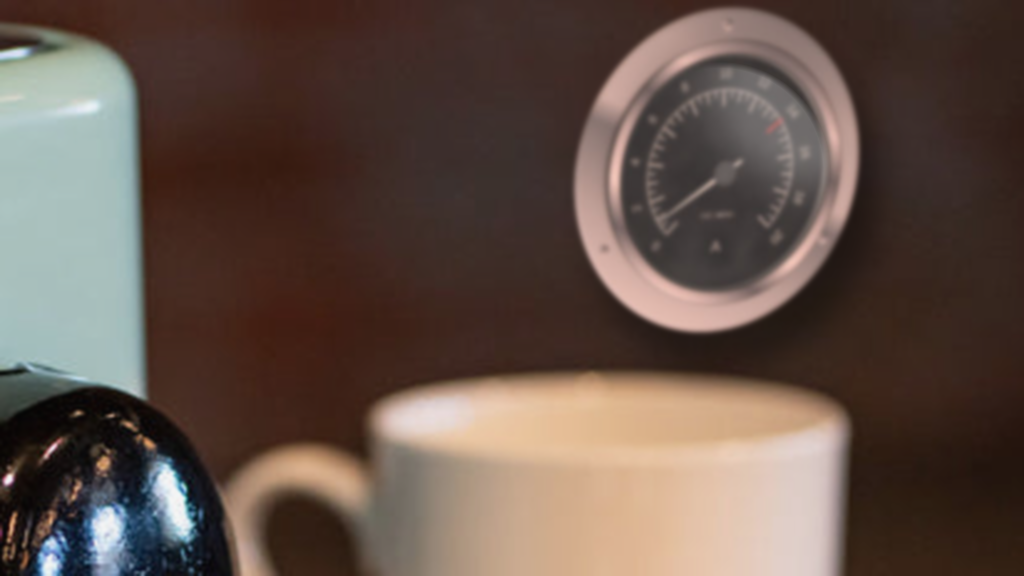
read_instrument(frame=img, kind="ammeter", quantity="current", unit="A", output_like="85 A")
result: 1 A
